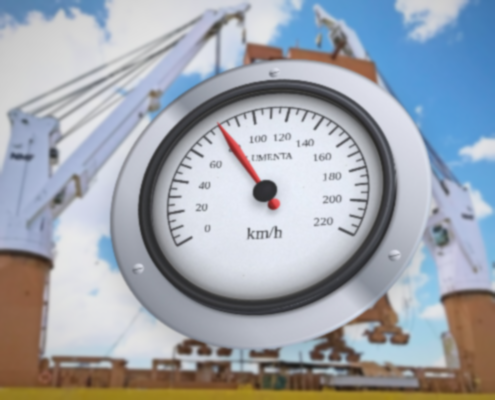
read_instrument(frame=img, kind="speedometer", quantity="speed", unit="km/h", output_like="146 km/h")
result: 80 km/h
